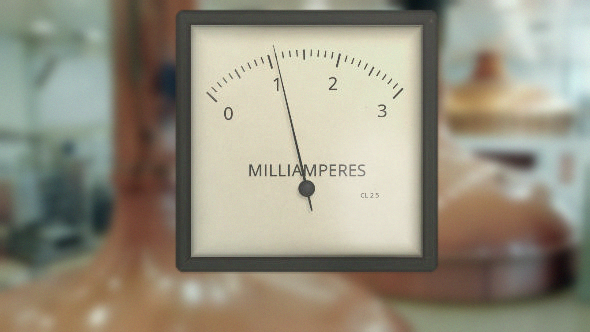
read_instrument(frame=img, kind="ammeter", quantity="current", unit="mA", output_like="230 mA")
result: 1.1 mA
